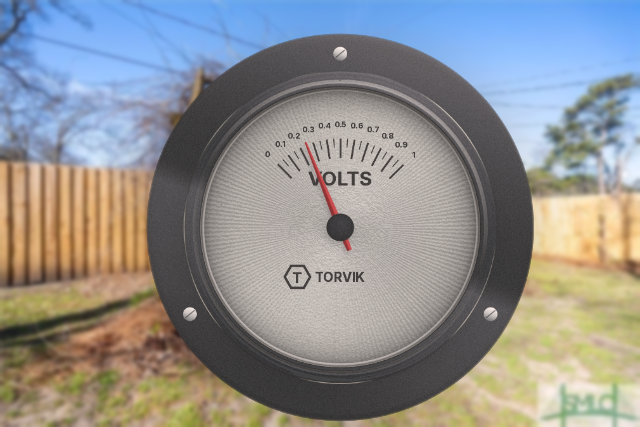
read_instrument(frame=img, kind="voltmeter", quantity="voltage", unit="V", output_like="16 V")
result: 0.25 V
